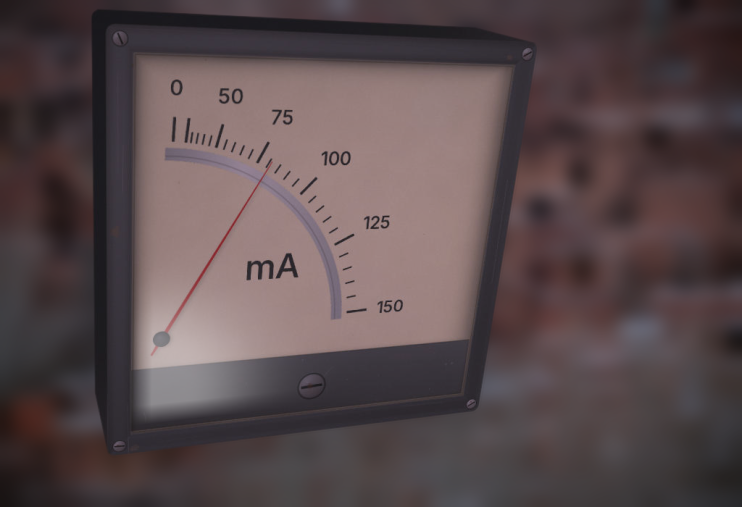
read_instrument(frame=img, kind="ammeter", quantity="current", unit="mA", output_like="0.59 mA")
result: 80 mA
